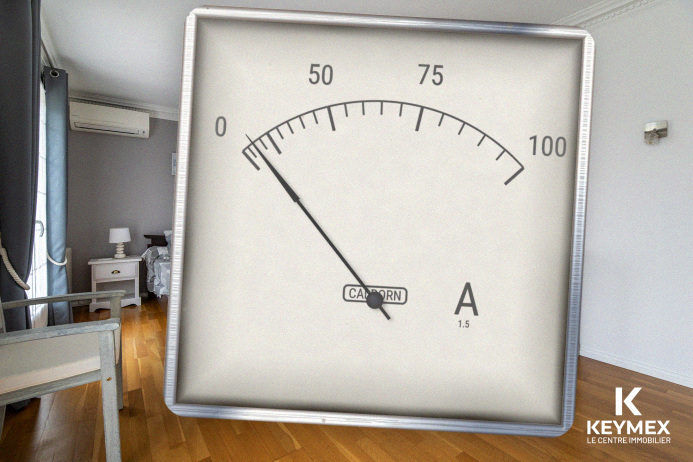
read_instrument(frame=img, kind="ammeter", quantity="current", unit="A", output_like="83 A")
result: 15 A
